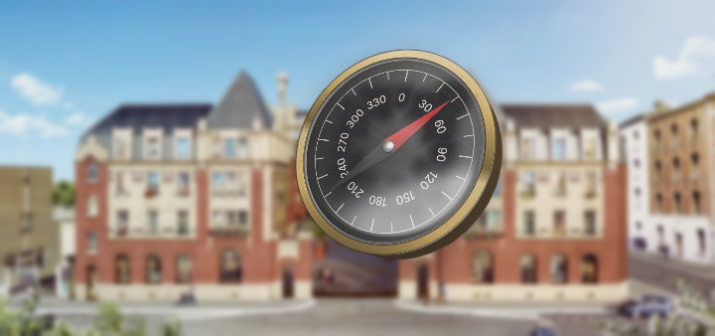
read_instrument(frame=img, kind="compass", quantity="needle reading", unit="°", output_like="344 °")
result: 45 °
